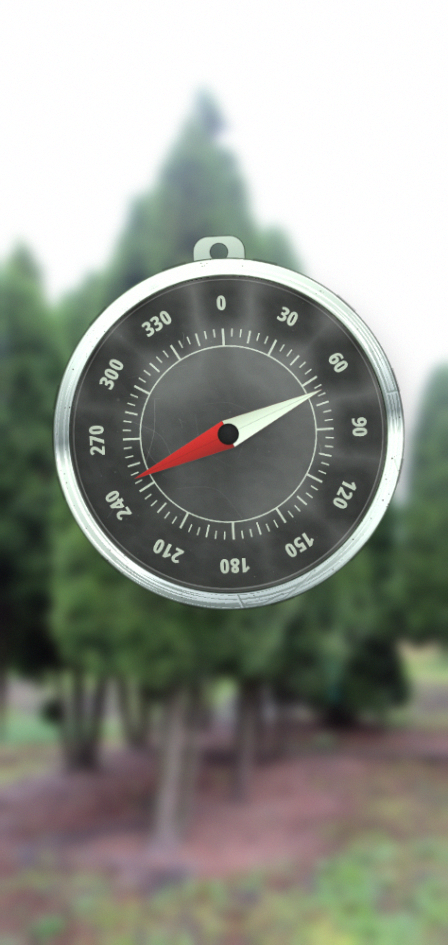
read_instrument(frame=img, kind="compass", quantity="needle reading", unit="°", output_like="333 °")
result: 247.5 °
